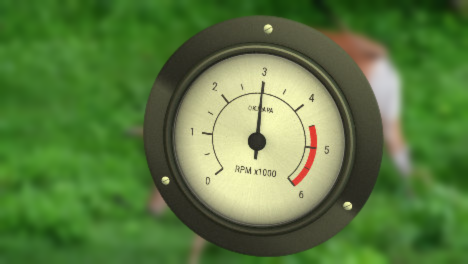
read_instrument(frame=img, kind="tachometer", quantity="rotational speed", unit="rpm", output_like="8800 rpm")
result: 3000 rpm
